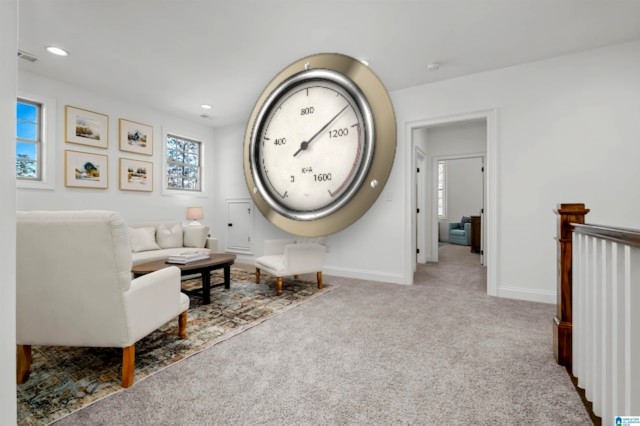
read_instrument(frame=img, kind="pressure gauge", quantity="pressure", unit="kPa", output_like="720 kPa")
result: 1100 kPa
